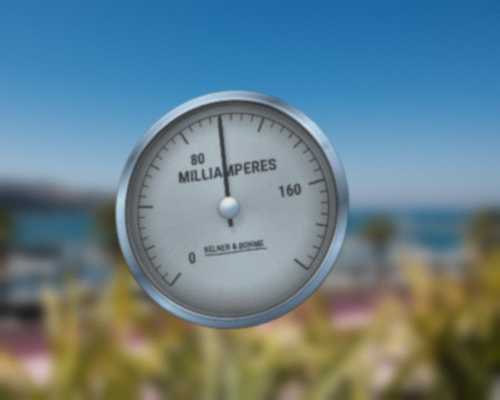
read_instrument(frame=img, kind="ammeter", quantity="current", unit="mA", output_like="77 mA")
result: 100 mA
